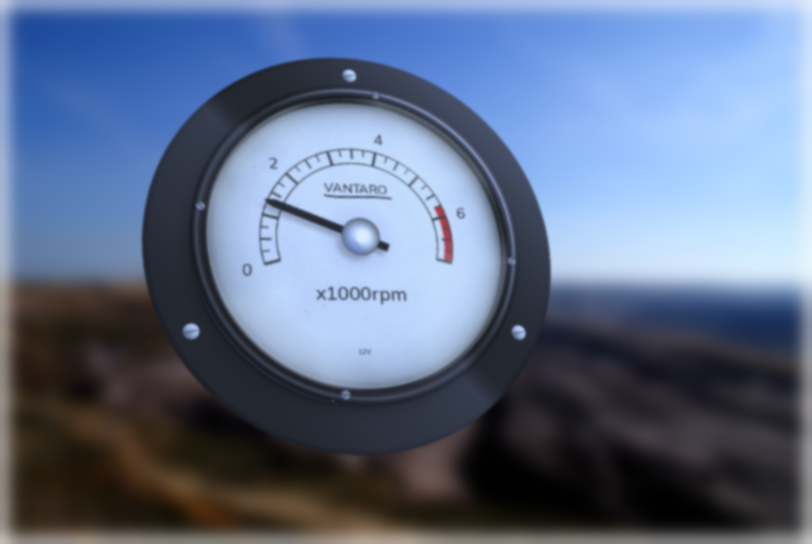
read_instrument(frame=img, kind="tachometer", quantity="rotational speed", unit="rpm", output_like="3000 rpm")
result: 1250 rpm
